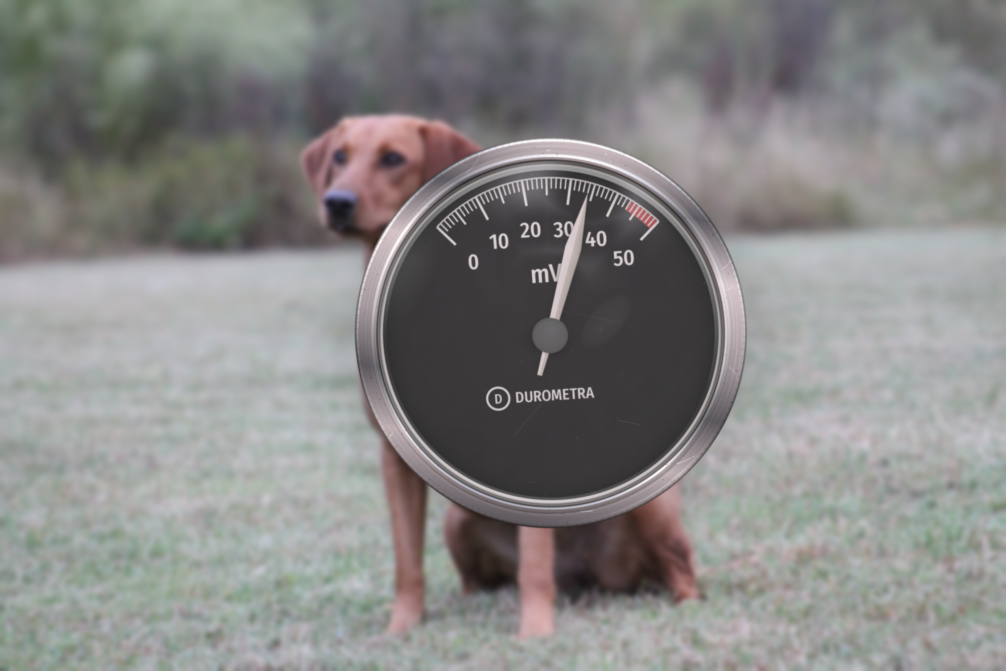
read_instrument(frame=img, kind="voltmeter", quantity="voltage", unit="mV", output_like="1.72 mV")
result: 34 mV
